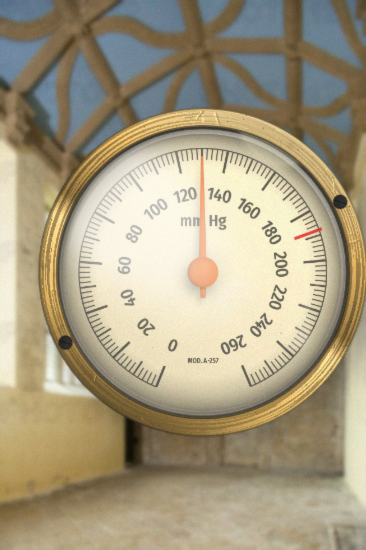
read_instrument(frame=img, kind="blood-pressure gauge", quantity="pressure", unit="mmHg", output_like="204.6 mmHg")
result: 130 mmHg
